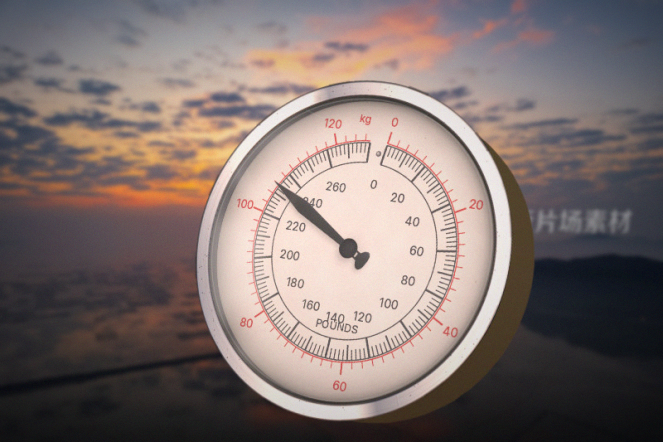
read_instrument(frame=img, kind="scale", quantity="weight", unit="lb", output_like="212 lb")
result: 234 lb
